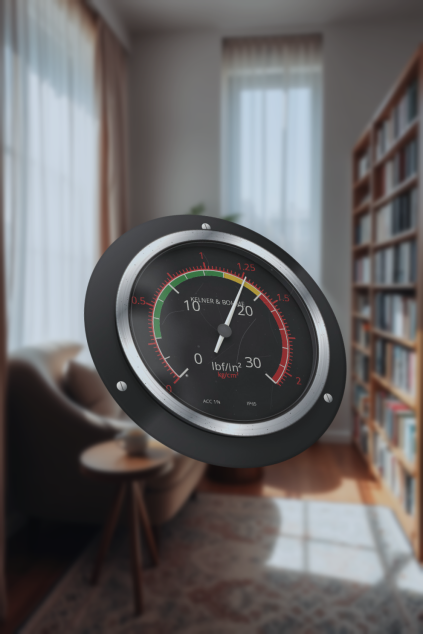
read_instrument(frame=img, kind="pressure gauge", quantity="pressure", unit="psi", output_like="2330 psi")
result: 18 psi
